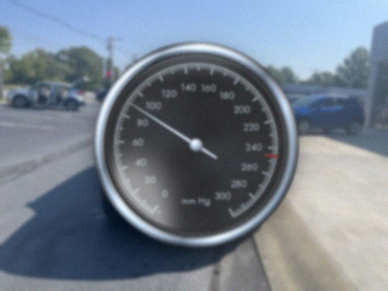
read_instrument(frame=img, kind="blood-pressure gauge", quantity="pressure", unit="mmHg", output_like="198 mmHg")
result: 90 mmHg
